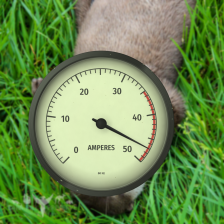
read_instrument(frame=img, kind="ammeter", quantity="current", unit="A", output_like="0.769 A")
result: 47 A
